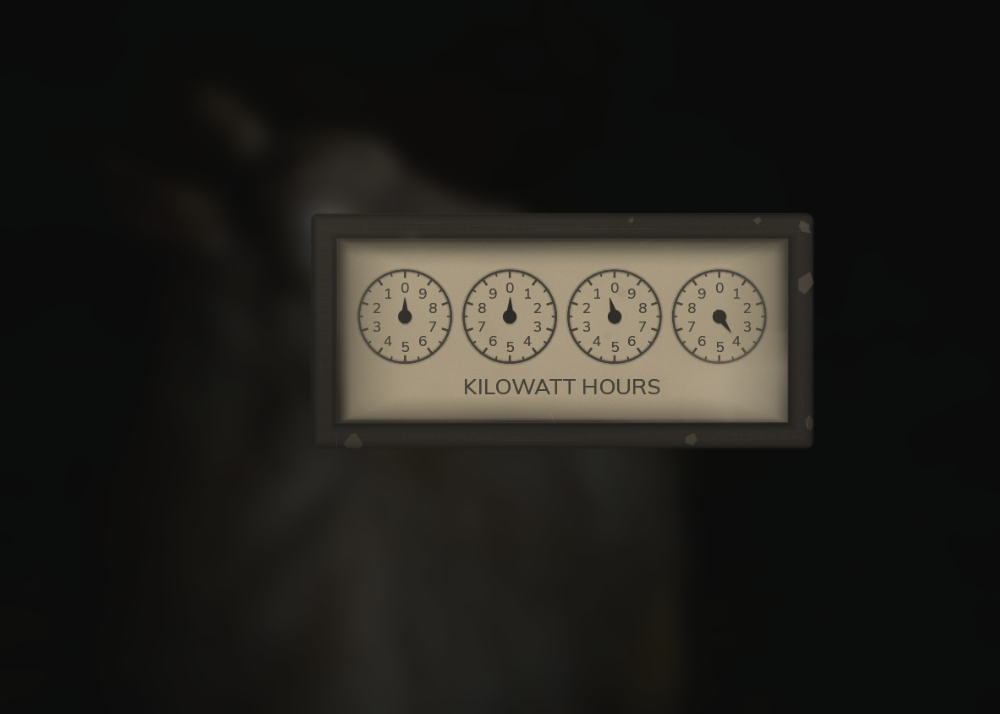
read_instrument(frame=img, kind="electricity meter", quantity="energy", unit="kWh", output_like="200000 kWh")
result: 4 kWh
